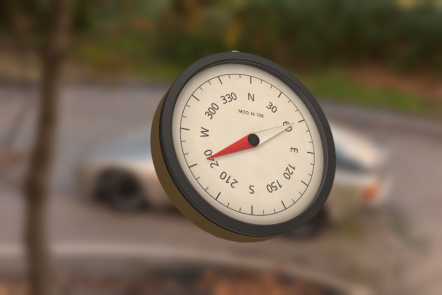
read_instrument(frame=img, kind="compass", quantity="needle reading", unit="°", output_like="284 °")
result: 240 °
